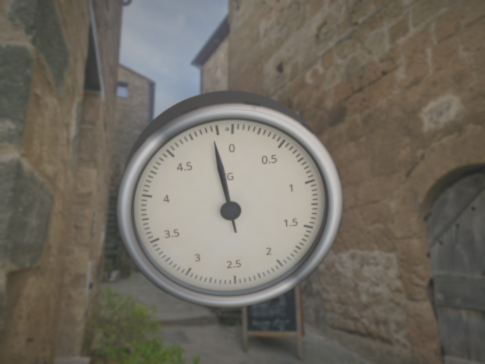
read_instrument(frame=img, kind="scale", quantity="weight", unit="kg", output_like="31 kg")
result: 4.95 kg
